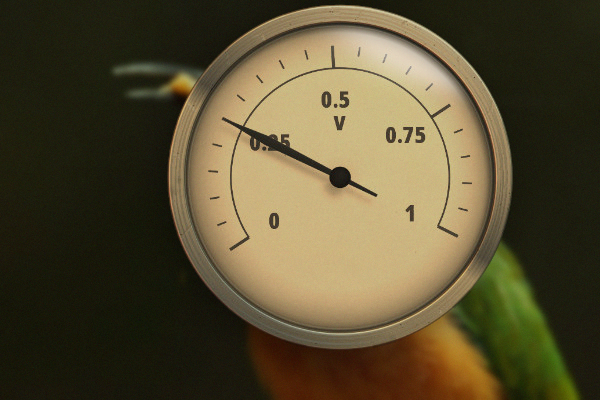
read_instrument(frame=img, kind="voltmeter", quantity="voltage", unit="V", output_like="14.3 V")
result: 0.25 V
